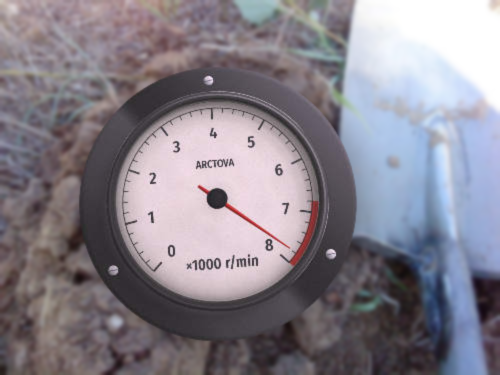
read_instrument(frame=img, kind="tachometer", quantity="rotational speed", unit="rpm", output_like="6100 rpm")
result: 7800 rpm
